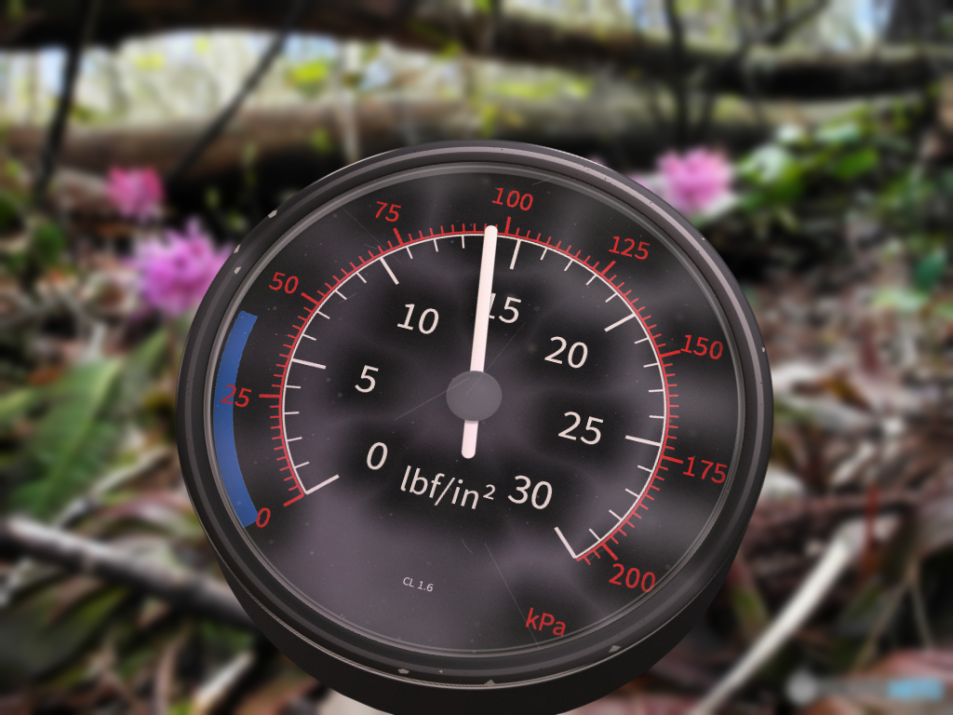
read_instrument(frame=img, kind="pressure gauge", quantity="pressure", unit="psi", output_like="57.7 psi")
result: 14 psi
